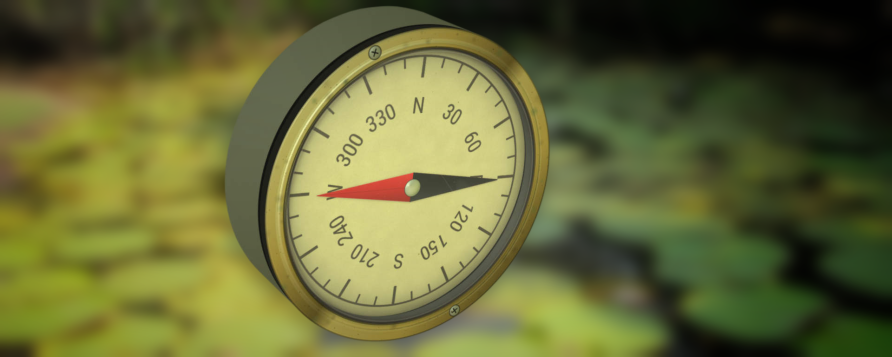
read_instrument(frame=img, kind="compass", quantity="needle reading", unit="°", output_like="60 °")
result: 270 °
